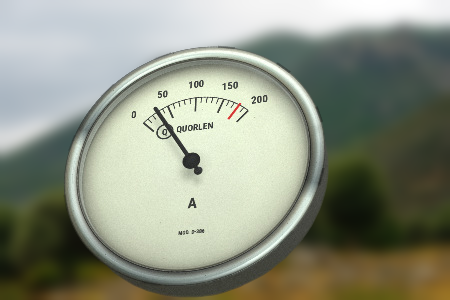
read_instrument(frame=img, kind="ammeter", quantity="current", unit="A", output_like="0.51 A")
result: 30 A
